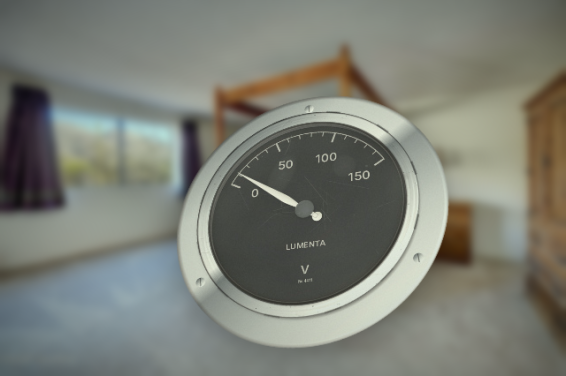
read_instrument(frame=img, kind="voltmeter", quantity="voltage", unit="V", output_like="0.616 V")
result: 10 V
